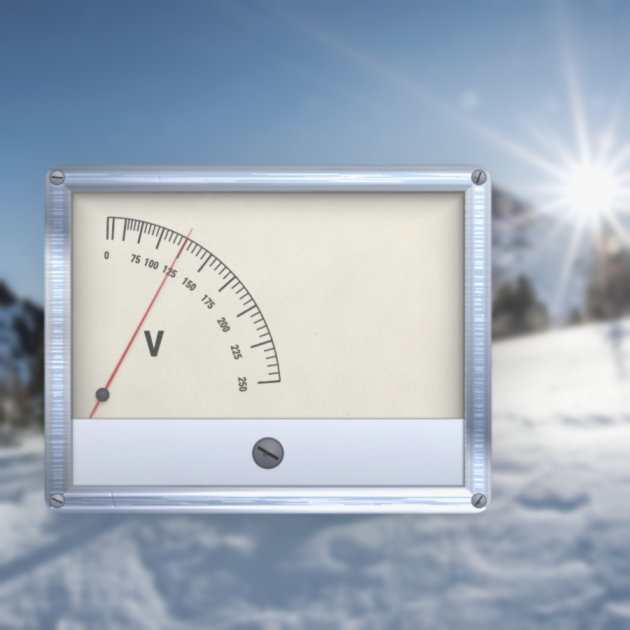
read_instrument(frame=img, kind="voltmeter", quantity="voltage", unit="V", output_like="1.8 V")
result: 125 V
